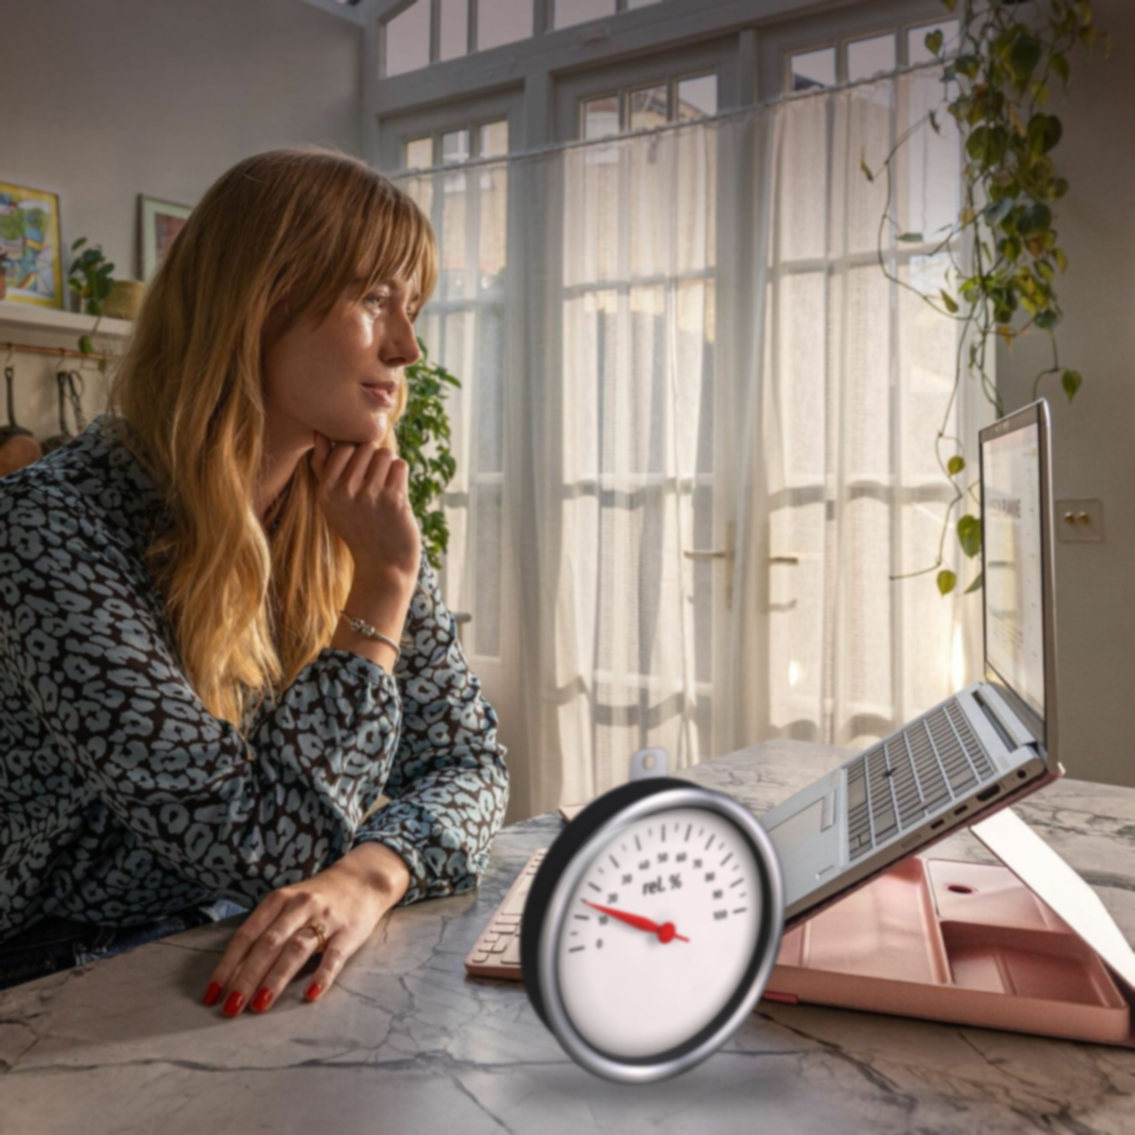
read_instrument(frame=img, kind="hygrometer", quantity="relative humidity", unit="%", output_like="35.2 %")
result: 15 %
